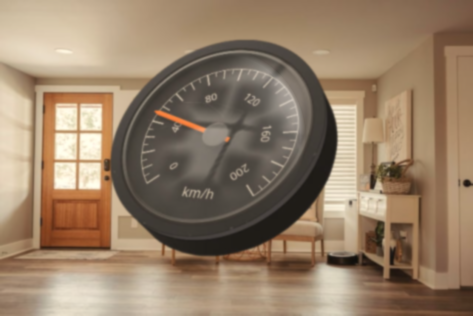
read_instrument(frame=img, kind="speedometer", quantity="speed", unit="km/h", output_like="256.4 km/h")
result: 45 km/h
